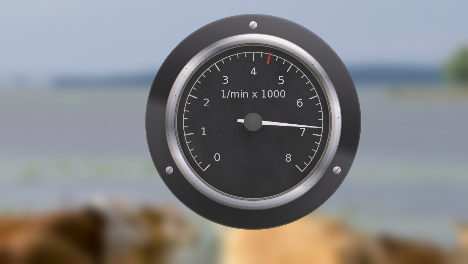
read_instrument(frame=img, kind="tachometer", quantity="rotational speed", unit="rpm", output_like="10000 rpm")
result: 6800 rpm
